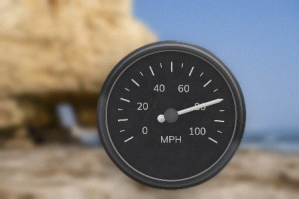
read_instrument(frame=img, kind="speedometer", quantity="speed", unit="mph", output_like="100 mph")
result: 80 mph
